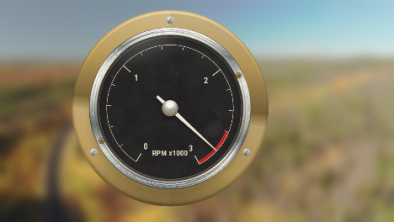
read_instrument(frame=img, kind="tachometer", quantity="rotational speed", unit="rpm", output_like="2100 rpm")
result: 2800 rpm
